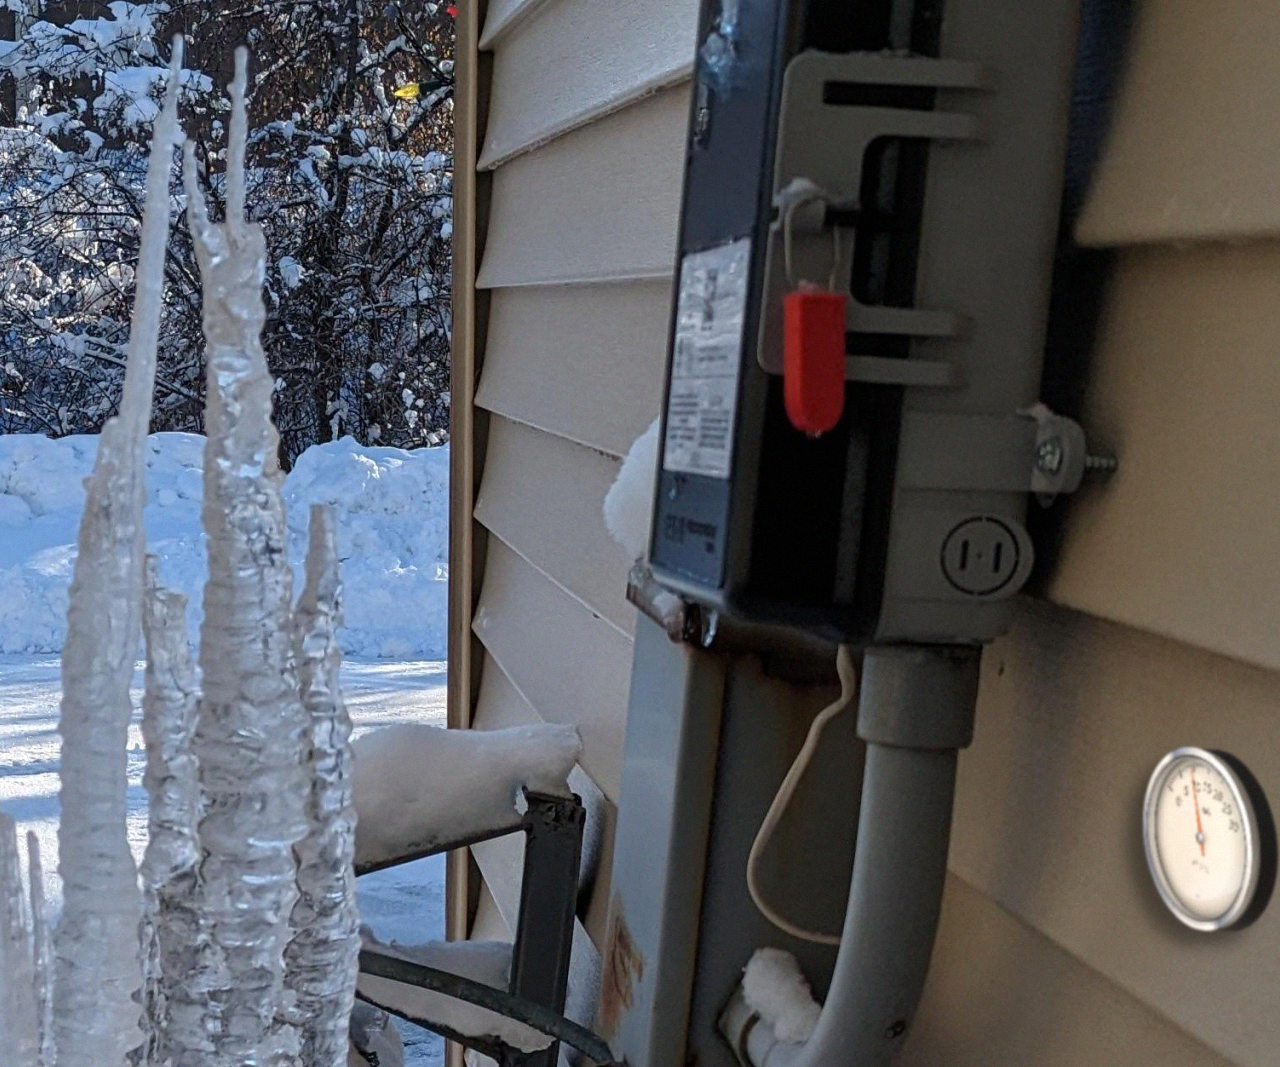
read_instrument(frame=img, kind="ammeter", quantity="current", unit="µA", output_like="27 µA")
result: 10 µA
